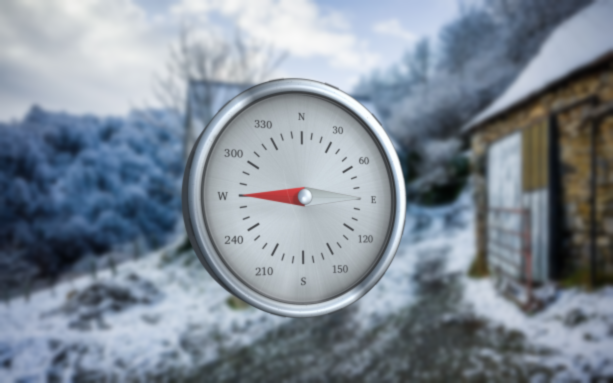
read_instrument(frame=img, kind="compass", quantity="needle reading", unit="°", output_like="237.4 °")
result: 270 °
